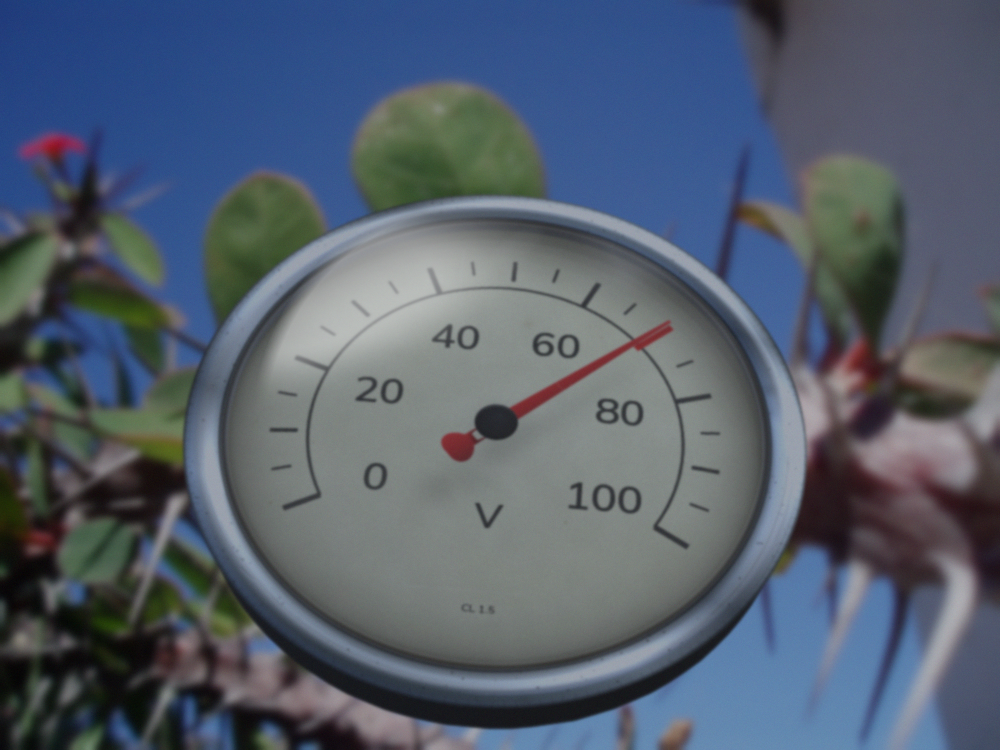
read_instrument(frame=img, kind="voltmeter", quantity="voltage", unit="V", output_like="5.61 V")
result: 70 V
